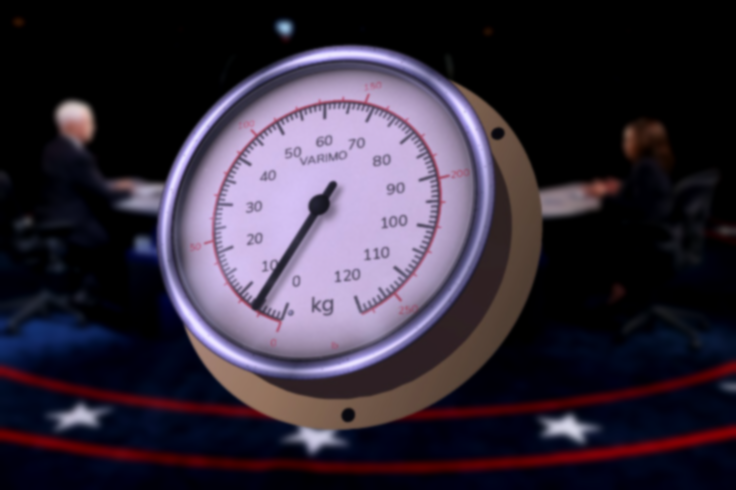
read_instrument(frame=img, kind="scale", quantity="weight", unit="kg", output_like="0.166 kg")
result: 5 kg
